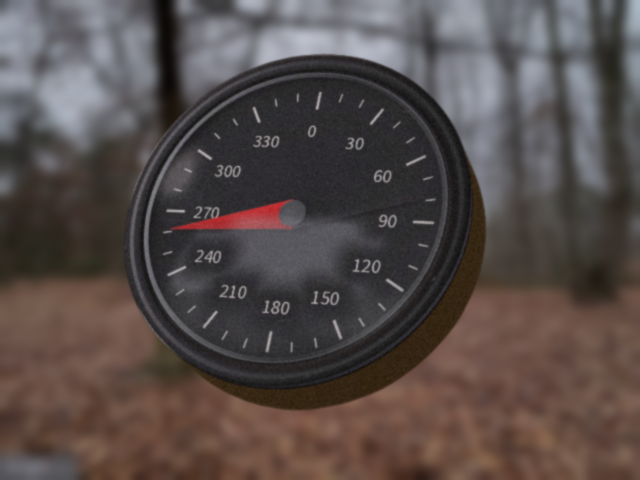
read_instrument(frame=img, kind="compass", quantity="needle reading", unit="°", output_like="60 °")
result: 260 °
